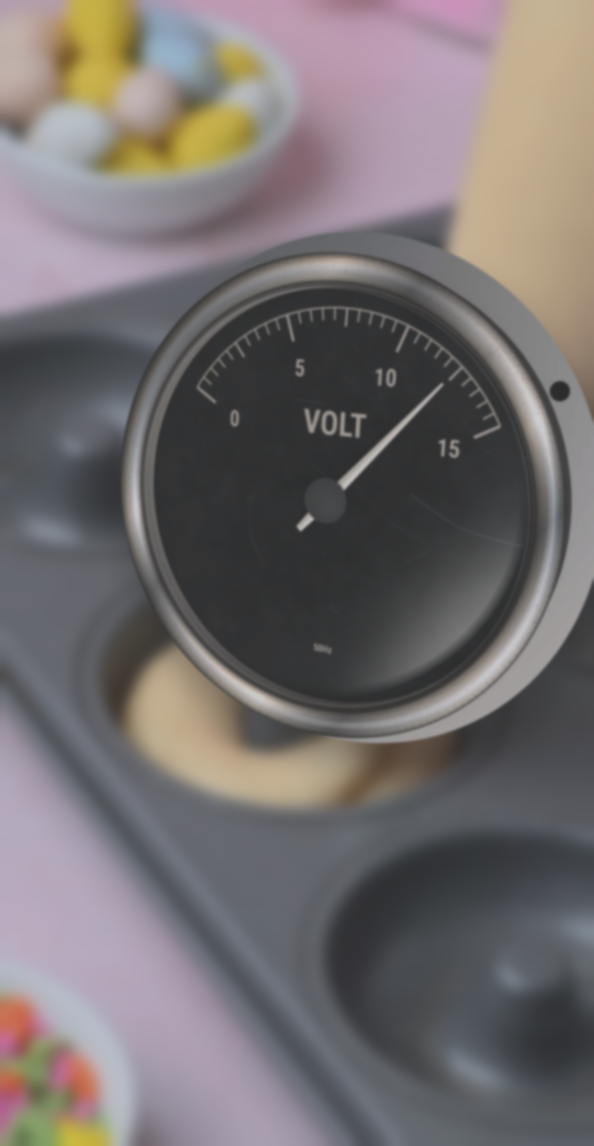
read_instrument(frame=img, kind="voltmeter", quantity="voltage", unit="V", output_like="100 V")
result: 12.5 V
